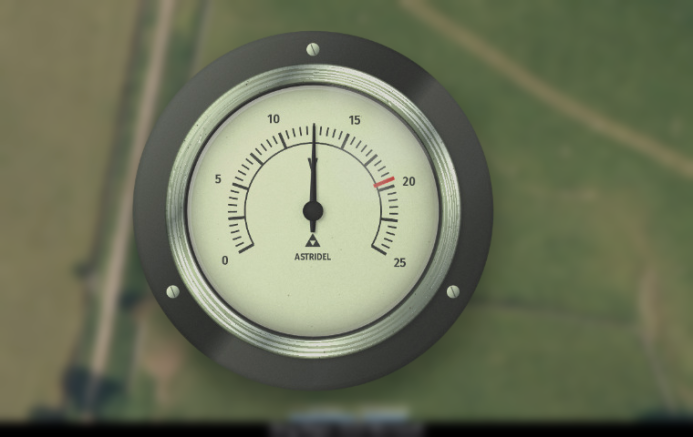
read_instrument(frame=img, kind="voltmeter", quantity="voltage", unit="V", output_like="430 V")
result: 12.5 V
